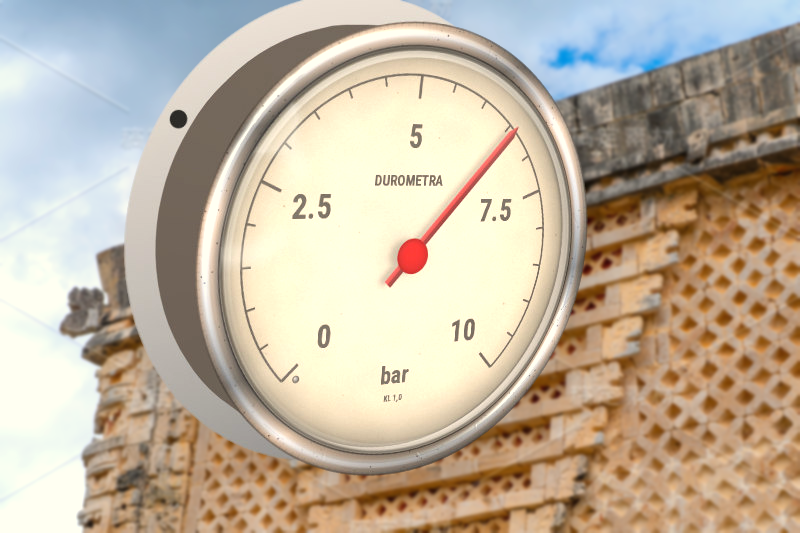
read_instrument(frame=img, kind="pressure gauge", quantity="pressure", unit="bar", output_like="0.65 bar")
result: 6.5 bar
